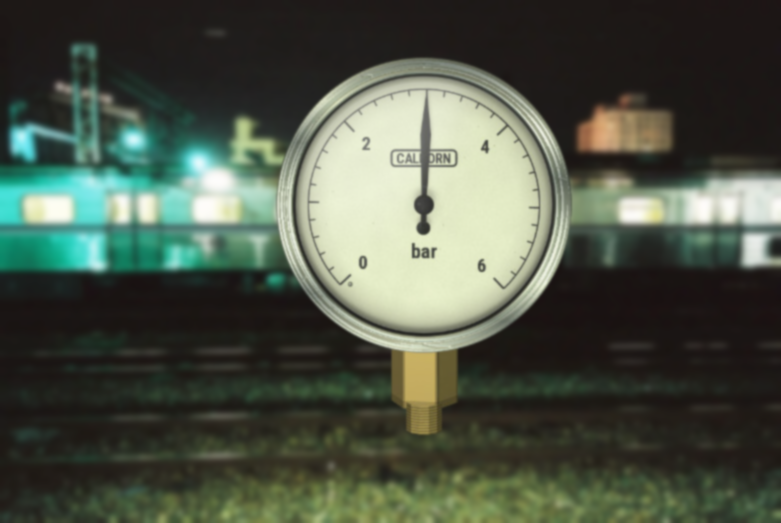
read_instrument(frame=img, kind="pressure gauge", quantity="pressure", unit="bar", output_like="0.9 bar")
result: 3 bar
